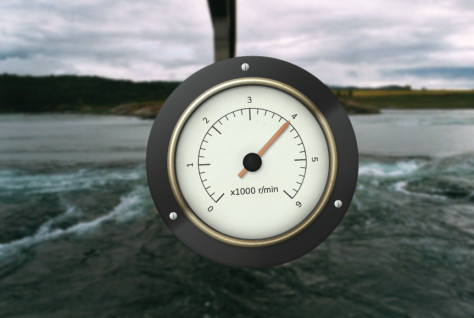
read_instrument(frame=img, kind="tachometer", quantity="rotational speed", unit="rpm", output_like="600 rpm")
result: 4000 rpm
